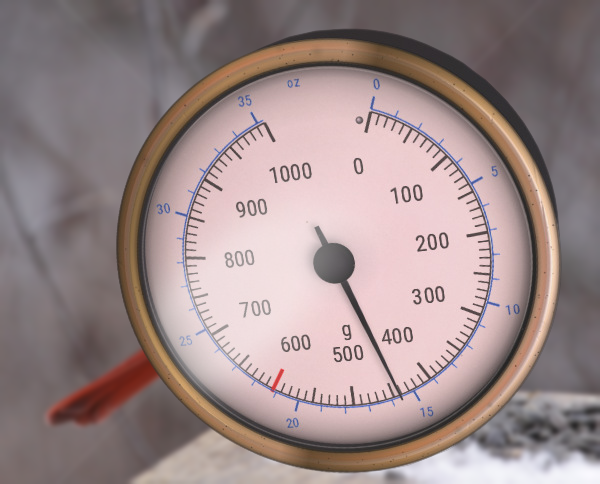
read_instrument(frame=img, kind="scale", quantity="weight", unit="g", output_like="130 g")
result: 440 g
